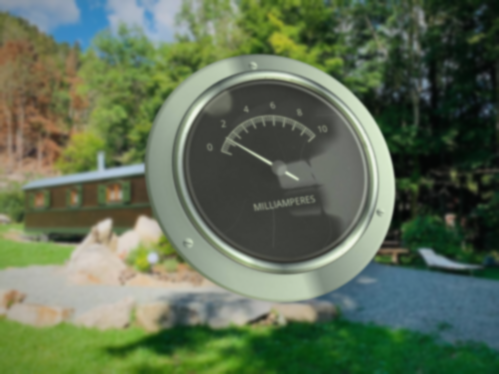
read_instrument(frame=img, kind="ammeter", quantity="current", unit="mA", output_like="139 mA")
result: 1 mA
